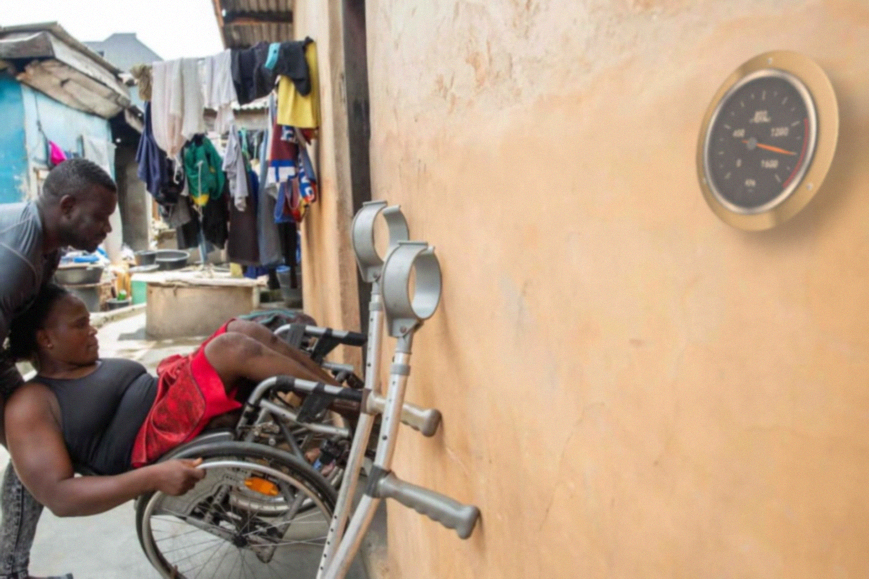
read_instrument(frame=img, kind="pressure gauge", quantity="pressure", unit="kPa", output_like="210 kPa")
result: 1400 kPa
